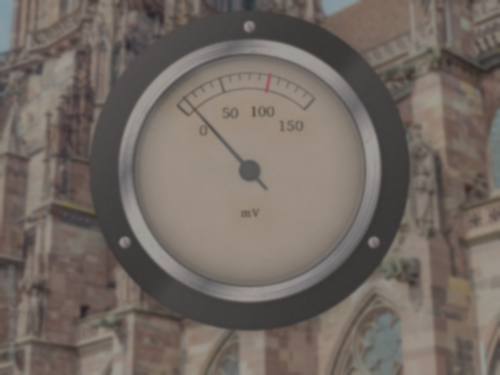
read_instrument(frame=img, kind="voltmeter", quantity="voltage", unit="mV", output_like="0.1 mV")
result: 10 mV
